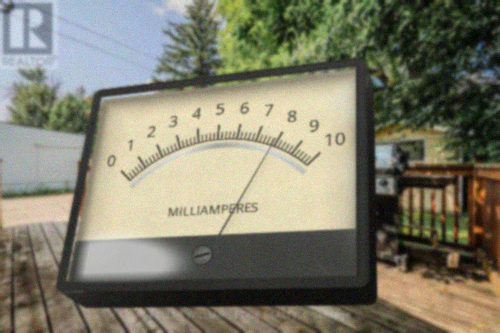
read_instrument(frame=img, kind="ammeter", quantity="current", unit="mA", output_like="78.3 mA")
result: 8 mA
